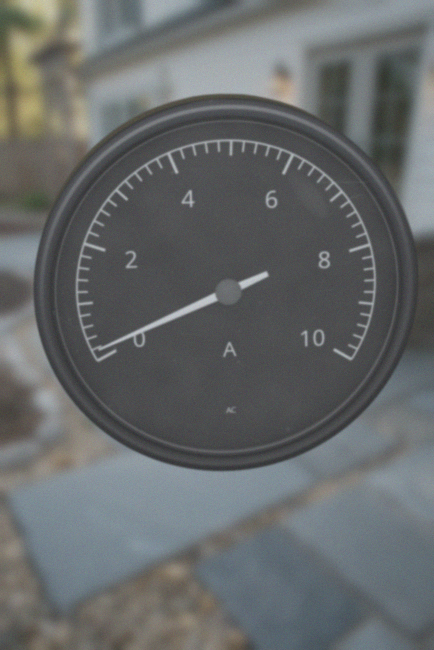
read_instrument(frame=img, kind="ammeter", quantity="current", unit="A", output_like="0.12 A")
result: 0.2 A
